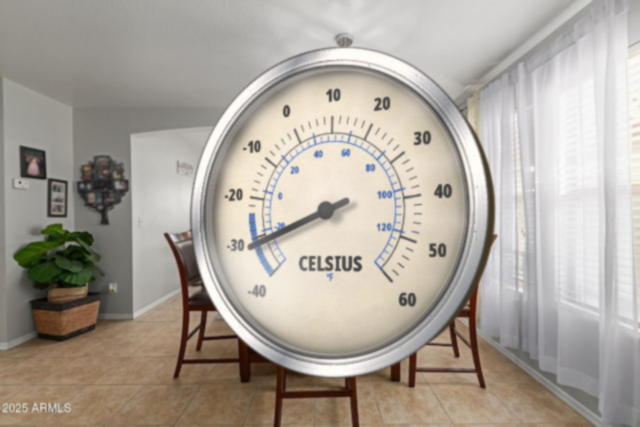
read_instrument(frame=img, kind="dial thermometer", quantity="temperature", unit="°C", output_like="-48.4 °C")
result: -32 °C
